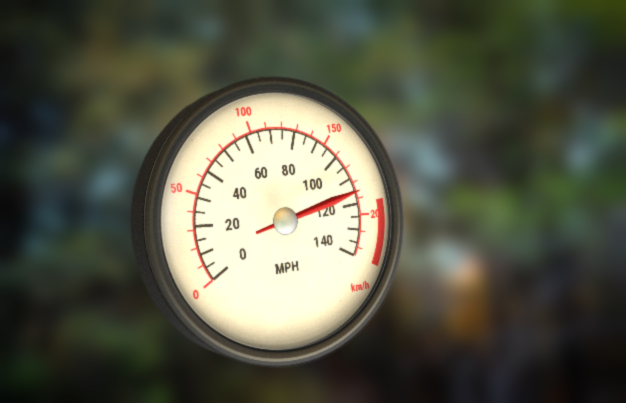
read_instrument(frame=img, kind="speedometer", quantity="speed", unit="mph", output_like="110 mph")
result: 115 mph
